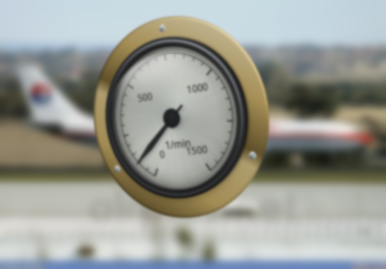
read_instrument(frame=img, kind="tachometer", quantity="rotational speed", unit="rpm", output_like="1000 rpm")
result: 100 rpm
